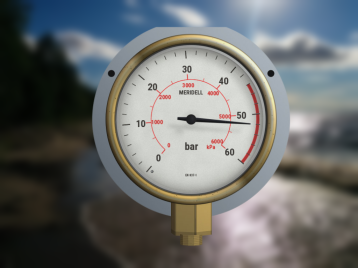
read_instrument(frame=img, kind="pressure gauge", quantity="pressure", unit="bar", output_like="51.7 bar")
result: 52 bar
